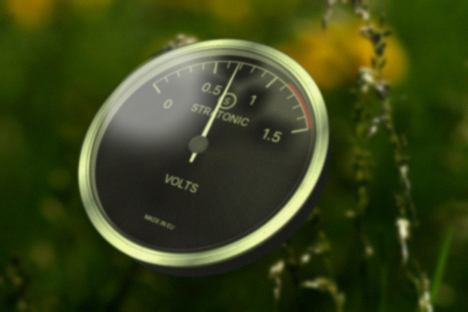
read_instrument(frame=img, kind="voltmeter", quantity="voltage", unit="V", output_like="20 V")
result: 0.7 V
